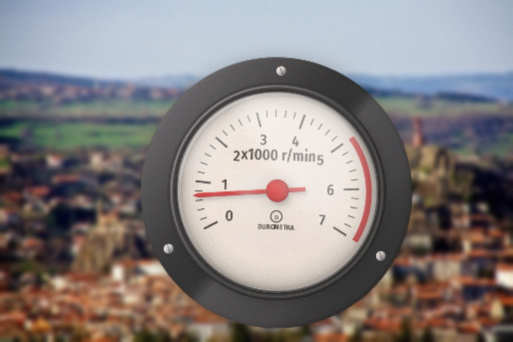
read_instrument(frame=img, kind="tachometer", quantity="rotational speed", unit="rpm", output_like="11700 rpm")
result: 700 rpm
